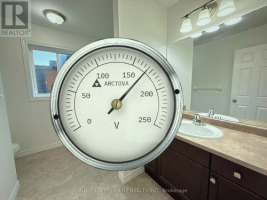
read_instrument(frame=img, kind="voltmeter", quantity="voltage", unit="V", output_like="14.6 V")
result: 170 V
